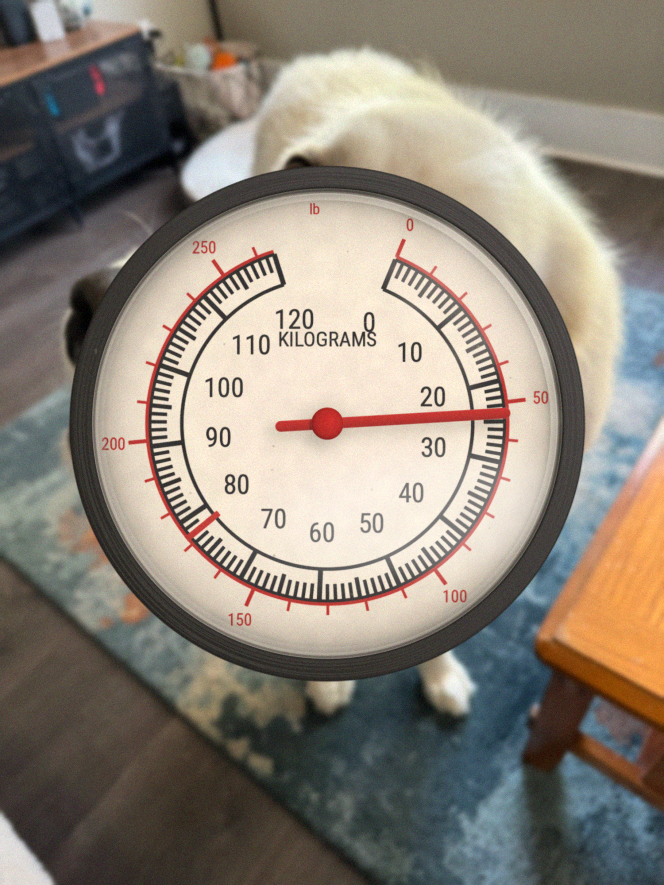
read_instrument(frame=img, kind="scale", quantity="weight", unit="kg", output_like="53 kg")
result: 24 kg
